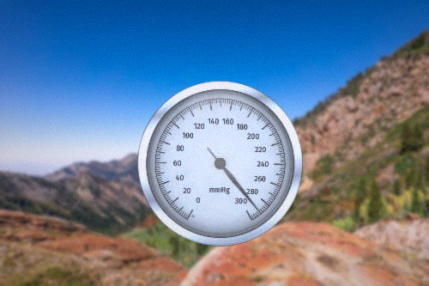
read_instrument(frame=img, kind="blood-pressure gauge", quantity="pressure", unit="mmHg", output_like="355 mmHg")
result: 290 mmHg
